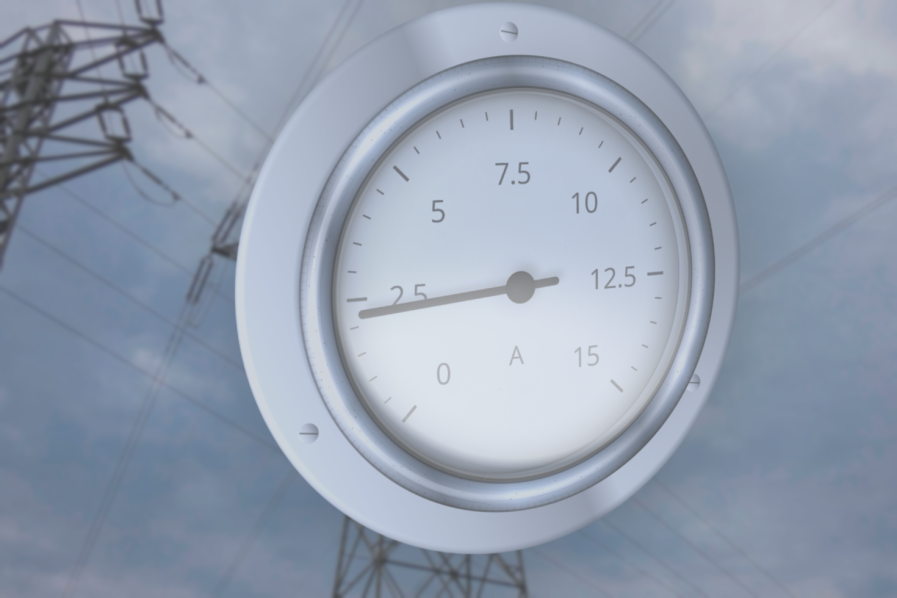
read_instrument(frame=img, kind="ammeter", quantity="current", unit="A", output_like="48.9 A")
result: 2.25 A
